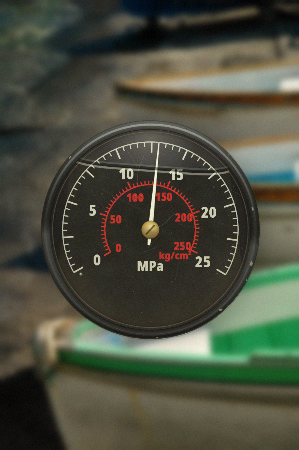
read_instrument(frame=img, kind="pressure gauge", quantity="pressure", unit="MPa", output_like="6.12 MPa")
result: 13 MPa
